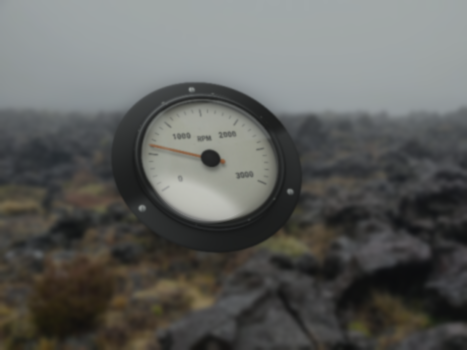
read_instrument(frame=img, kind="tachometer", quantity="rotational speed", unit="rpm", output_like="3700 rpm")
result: 600 rpm
